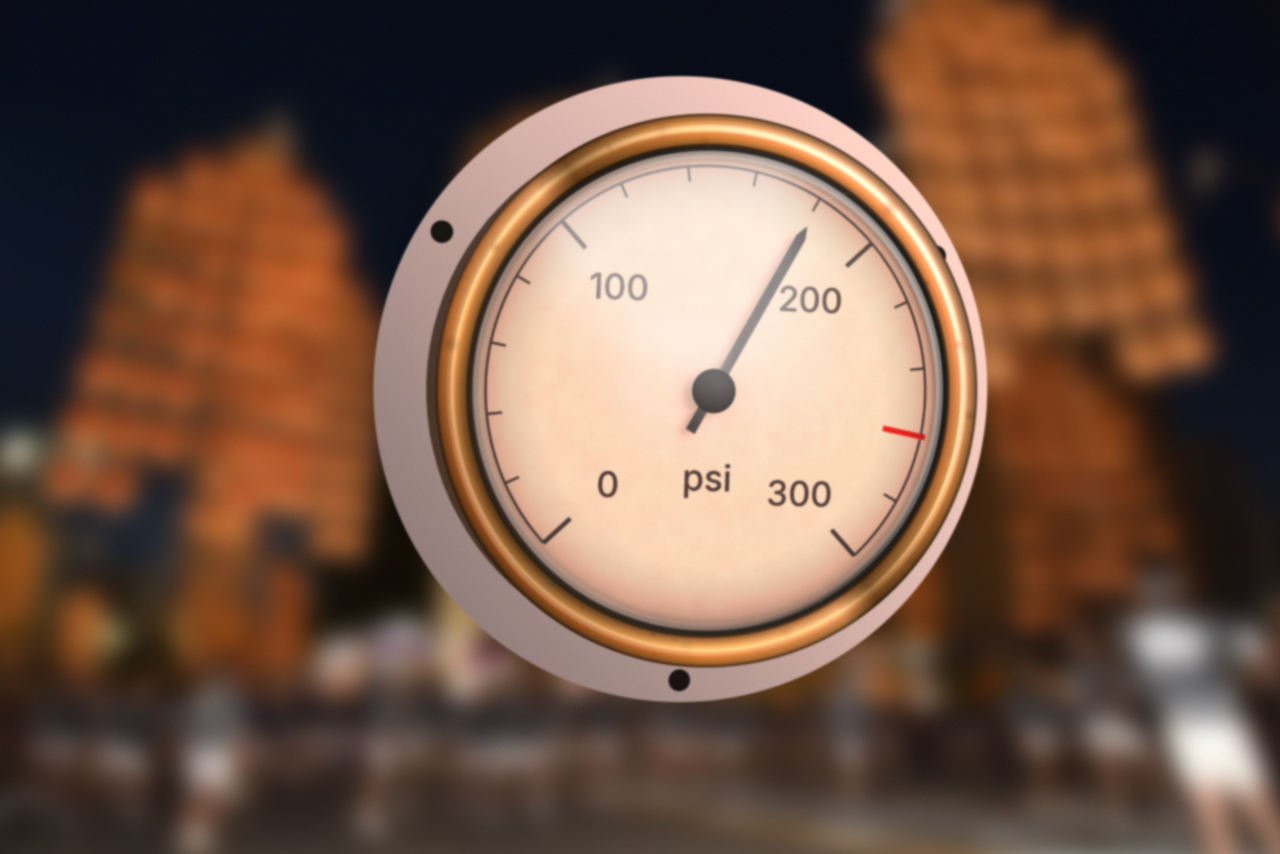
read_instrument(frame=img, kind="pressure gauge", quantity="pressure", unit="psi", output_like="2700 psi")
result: 180 psi
